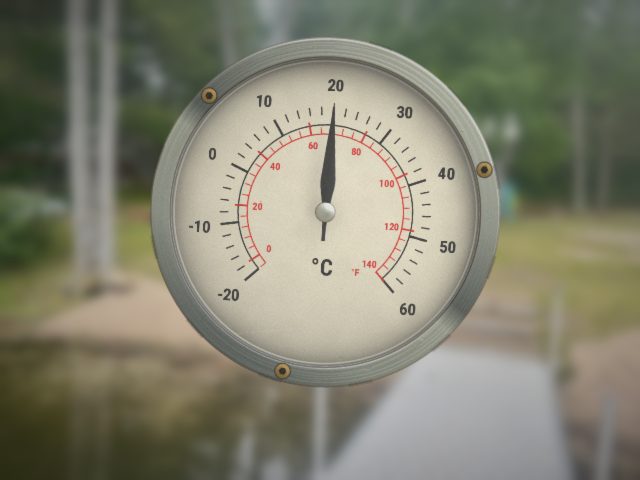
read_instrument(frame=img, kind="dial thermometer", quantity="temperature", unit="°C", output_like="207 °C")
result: 20 °C
